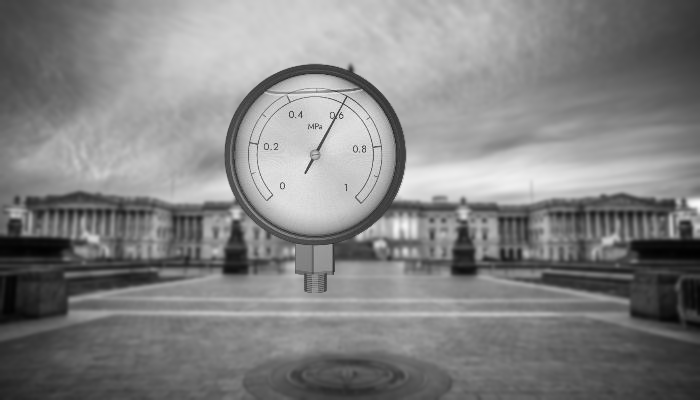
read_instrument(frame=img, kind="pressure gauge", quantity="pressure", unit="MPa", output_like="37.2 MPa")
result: 0.6 MPa
